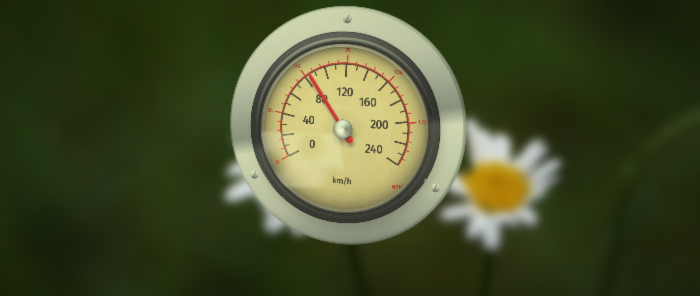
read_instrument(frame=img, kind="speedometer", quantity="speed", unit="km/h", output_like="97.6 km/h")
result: 85 km/h
